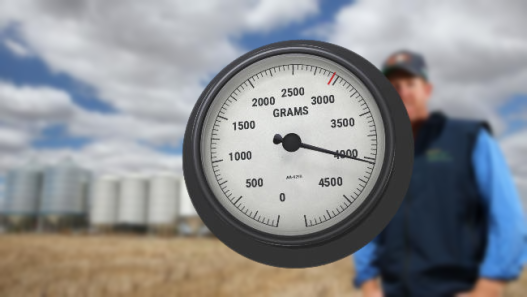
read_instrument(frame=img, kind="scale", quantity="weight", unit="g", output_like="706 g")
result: 4050 g
